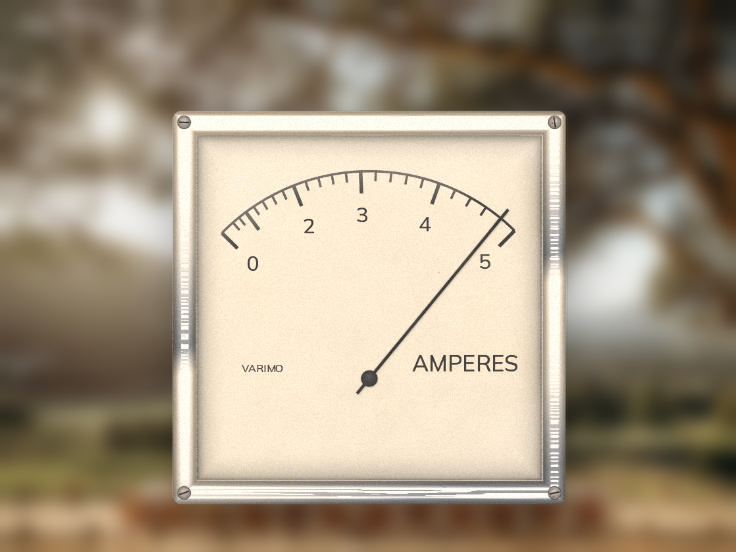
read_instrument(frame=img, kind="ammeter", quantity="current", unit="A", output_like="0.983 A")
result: 4.8 A
